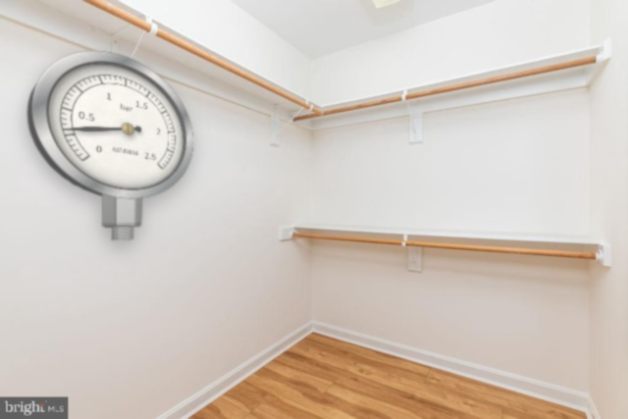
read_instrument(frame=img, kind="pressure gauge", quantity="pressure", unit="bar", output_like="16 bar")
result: 0.3 bar
